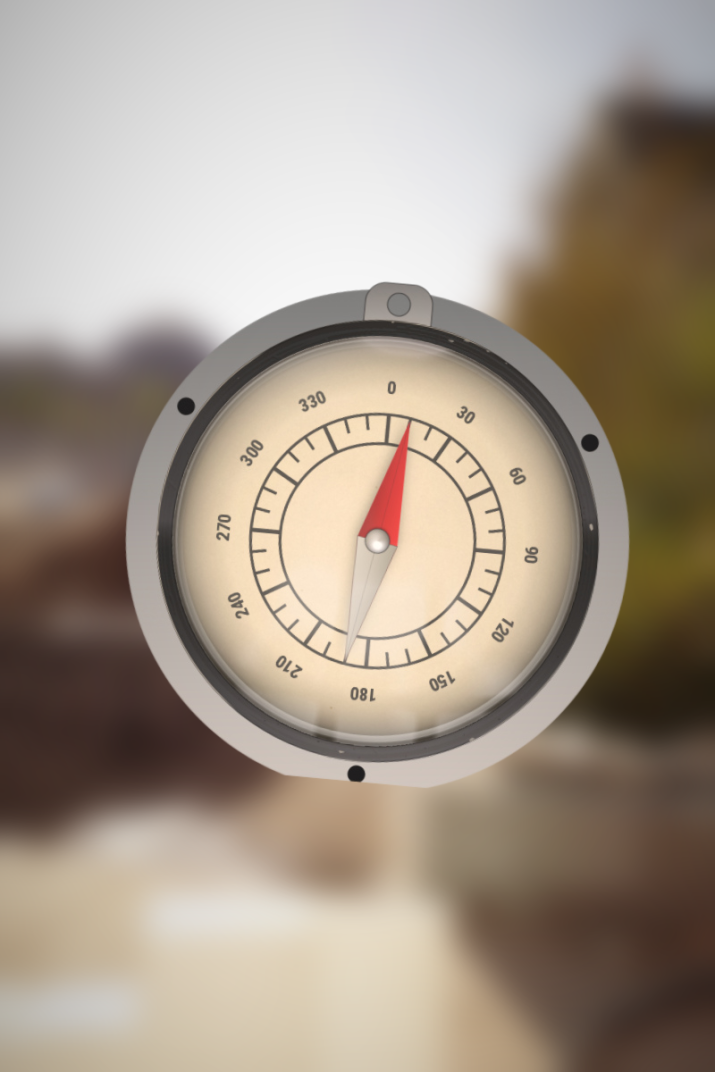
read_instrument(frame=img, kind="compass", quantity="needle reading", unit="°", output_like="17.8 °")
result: 10 °
